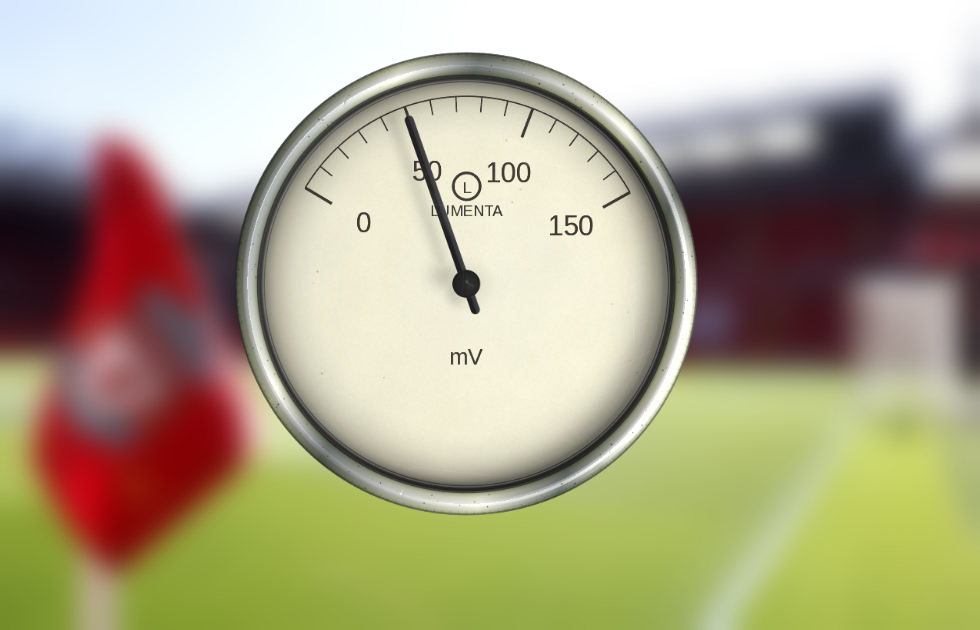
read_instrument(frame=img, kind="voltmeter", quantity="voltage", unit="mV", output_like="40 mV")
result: 50 mV
